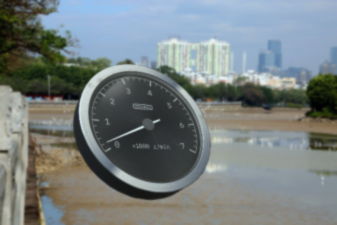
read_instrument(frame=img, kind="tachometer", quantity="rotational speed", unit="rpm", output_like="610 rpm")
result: 200 rpm
